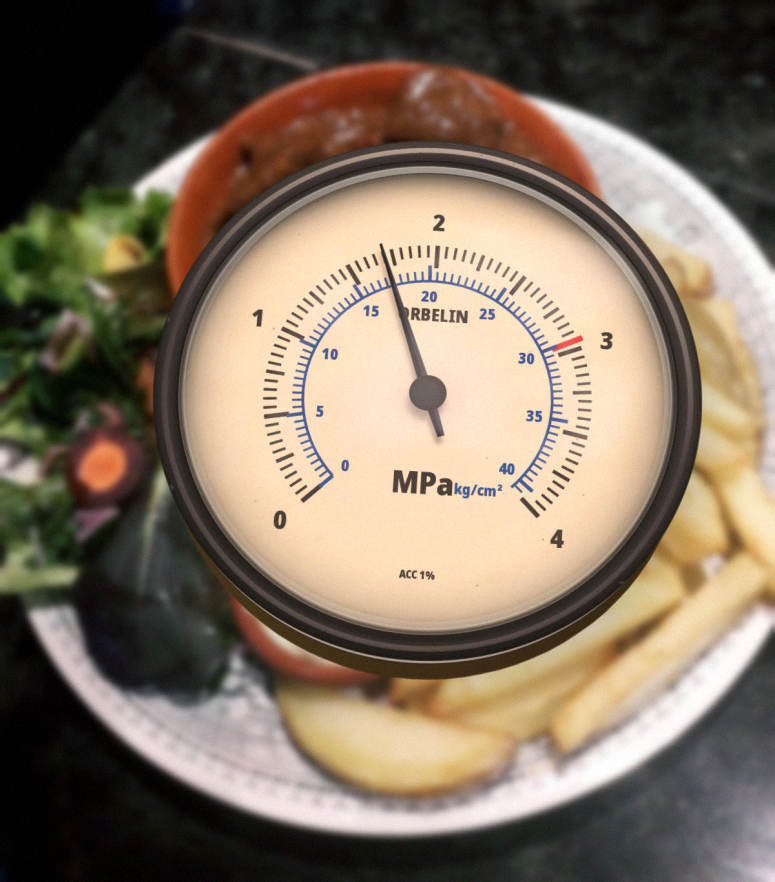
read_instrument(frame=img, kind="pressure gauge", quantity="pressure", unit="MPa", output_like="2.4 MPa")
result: 1.7 MPa
